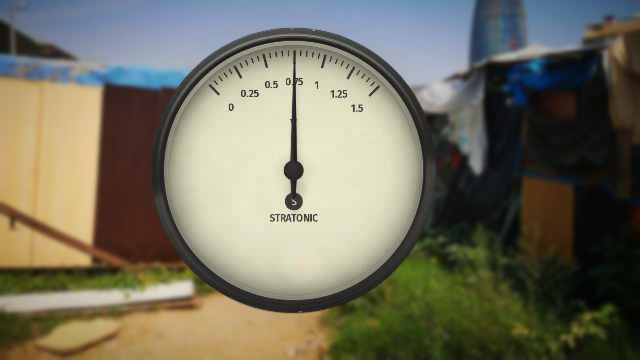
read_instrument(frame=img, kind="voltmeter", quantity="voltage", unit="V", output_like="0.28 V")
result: 0.75 V
